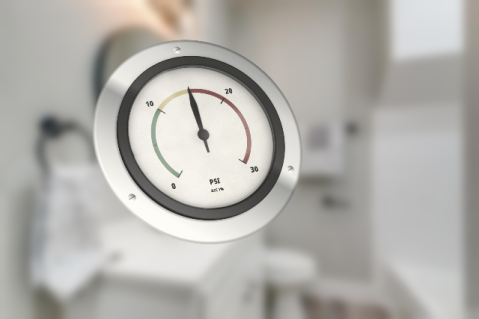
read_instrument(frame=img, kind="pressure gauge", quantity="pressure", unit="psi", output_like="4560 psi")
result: 15 psi
